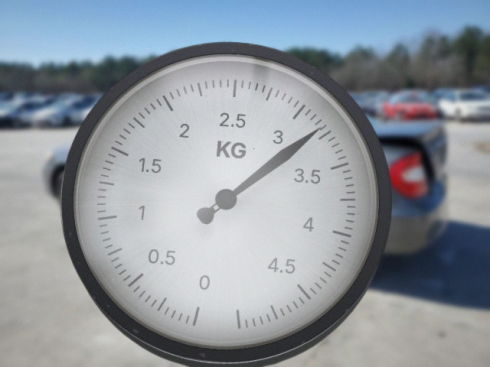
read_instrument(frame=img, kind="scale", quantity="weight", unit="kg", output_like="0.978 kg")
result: 3.2 kg
